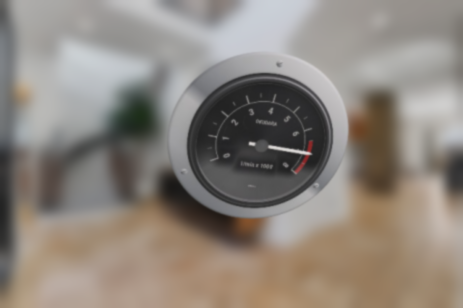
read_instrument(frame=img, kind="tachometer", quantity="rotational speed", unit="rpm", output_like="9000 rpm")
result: 7000 rpm
